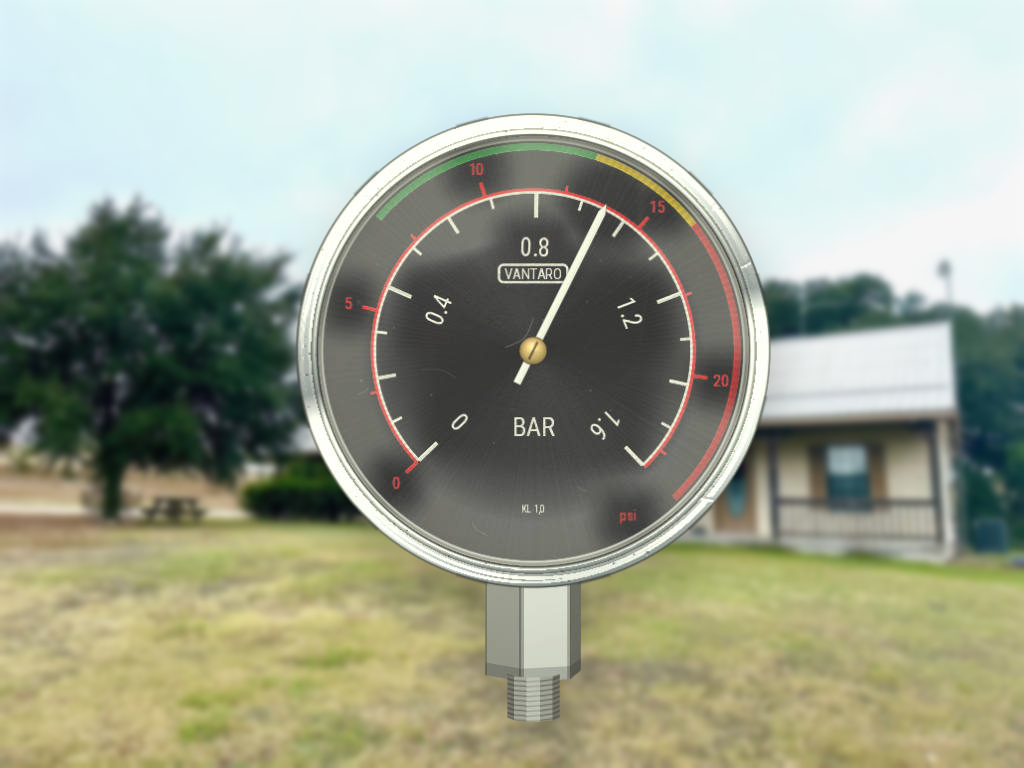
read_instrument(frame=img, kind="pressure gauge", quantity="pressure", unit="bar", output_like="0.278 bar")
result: 0.95 bar
